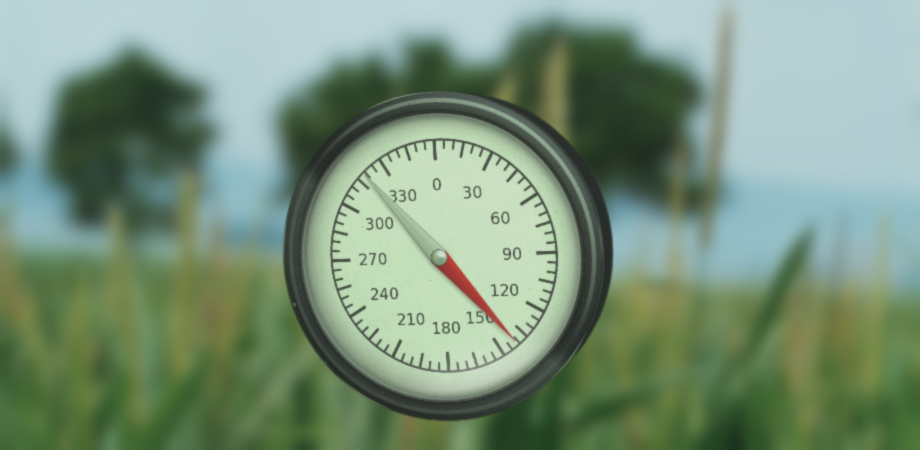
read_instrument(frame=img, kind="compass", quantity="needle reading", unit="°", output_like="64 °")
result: 140 °
